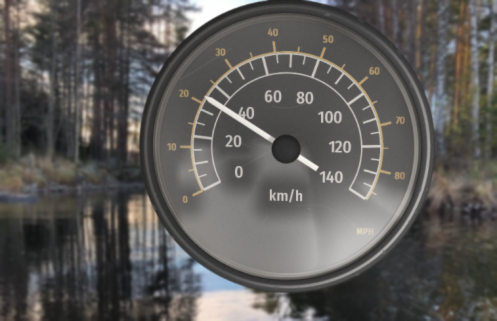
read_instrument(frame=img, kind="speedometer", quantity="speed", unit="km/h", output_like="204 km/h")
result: 35 km/h
